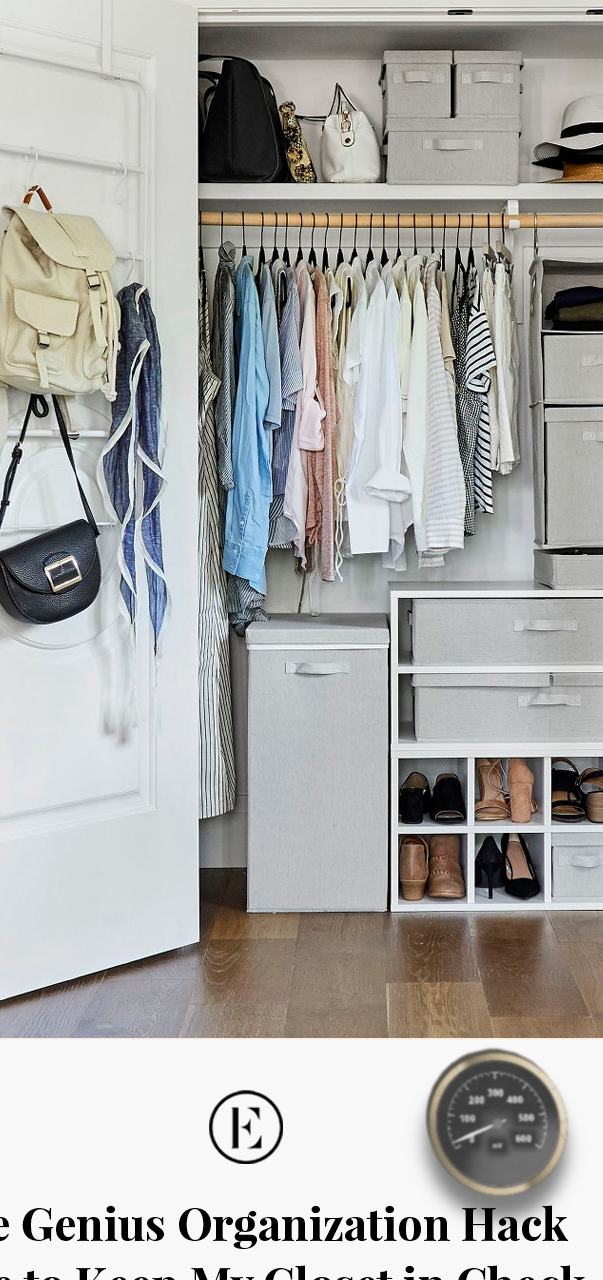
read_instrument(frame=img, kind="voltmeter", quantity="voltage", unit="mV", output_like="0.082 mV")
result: 20 mV
